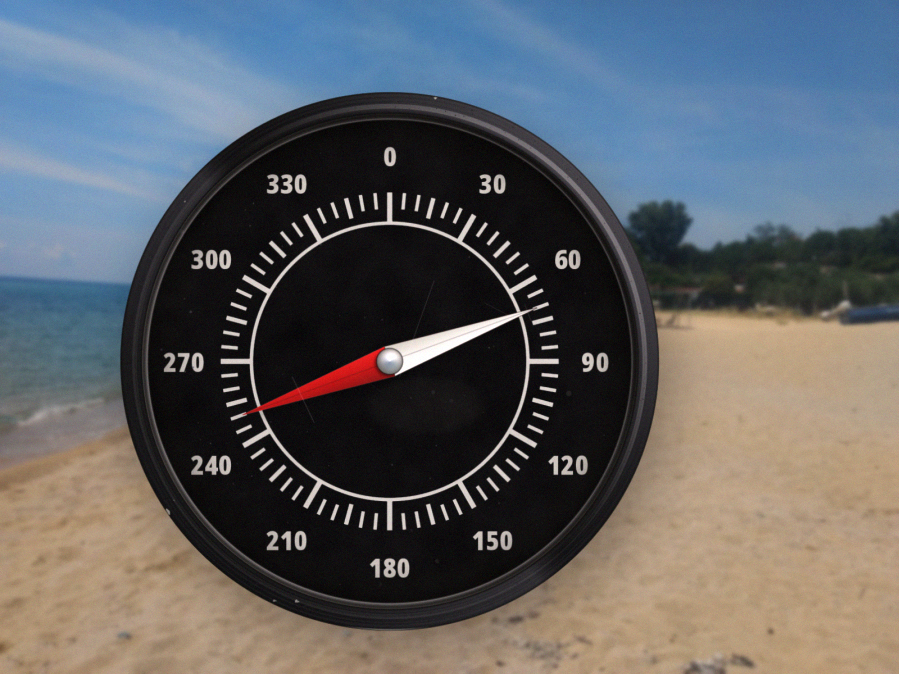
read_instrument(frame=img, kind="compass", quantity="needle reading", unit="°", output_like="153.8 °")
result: 250 °
